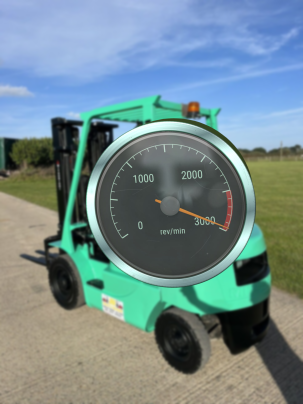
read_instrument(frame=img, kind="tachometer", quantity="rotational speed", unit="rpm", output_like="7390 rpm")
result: 2950 rpm
